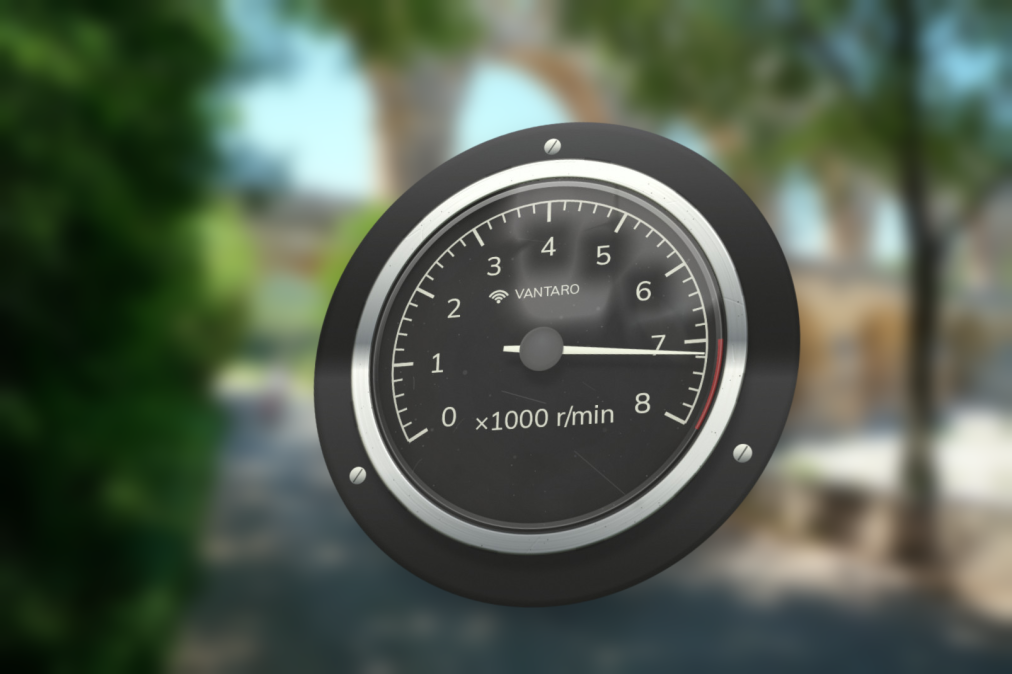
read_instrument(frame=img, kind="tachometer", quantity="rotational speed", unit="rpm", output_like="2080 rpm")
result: 7200 rpm
